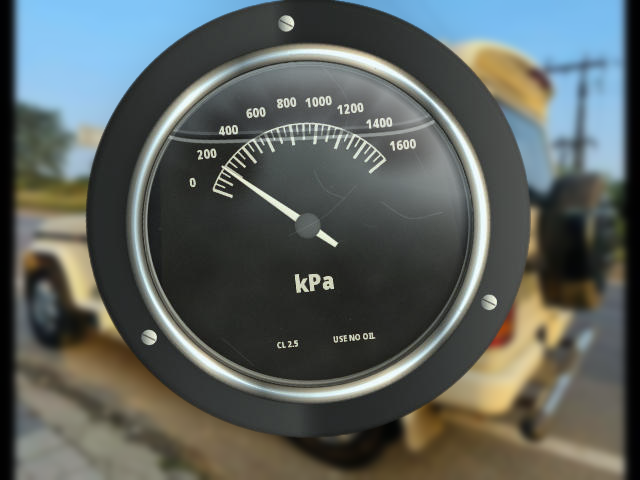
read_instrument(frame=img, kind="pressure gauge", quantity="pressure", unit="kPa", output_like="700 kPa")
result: 200 kPa
